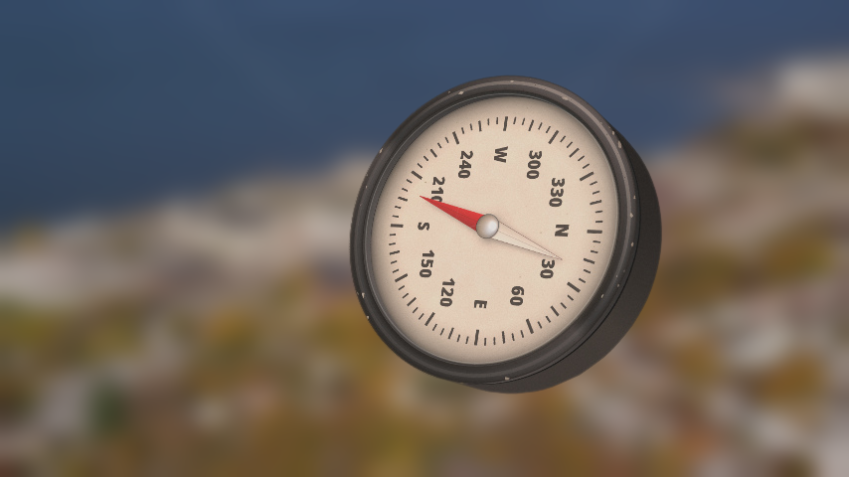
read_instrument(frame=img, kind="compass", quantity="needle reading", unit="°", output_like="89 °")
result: 200 °
